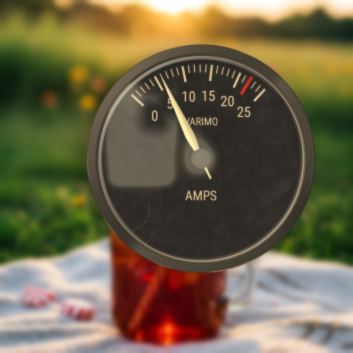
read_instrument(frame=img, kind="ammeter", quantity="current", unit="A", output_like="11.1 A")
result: 6 A
